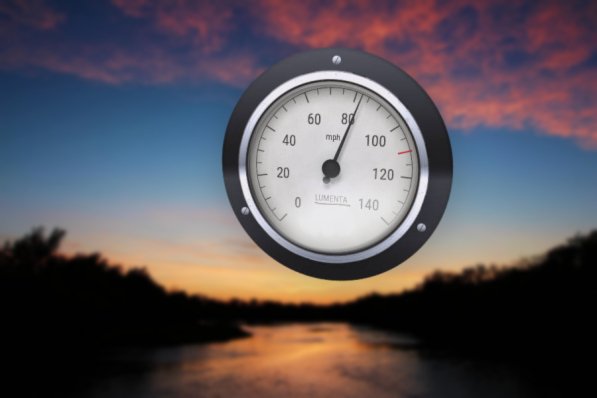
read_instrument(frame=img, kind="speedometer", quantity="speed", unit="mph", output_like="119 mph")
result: 82.5 mph
